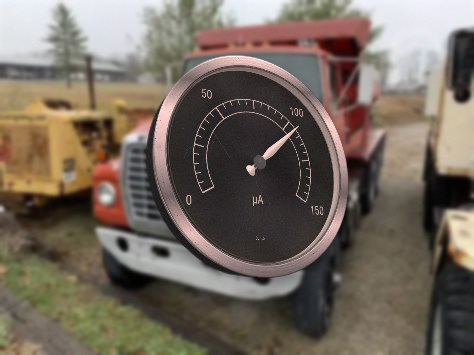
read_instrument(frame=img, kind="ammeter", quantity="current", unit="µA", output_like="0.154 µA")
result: 105 µA
